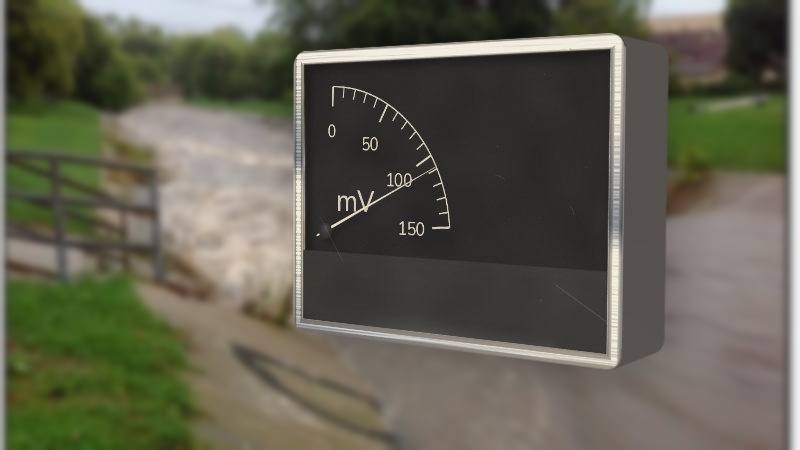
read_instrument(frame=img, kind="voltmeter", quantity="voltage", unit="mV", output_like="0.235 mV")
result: 110 mV
